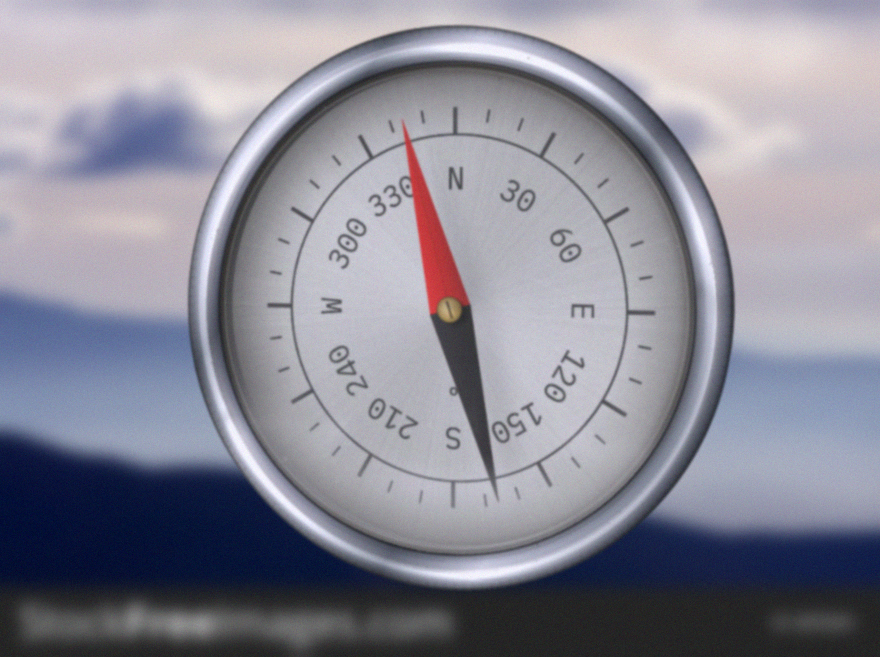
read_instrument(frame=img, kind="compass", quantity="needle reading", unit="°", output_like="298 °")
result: 345 °
